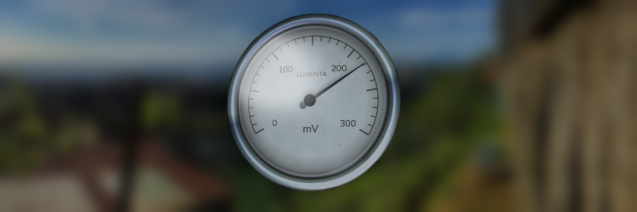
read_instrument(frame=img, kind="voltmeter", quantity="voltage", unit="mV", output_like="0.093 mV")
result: 220 mV
